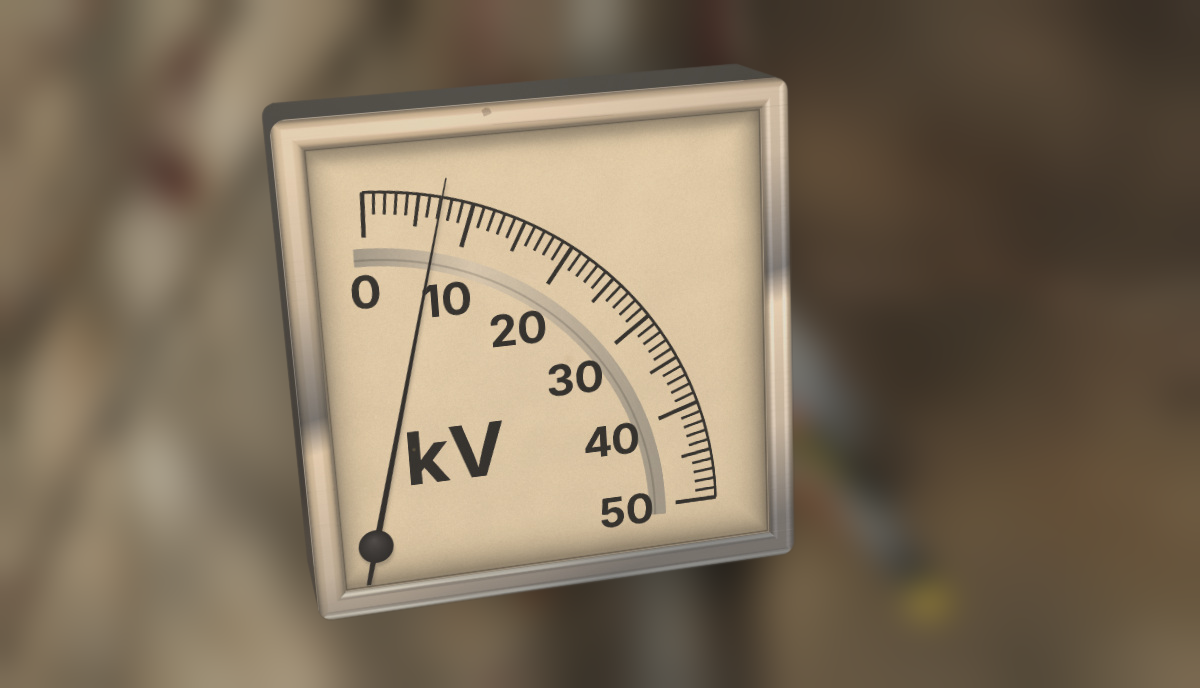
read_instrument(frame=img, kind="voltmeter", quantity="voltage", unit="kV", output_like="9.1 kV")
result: 7 kV
